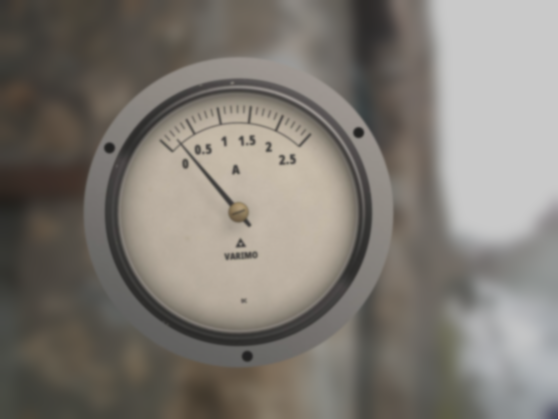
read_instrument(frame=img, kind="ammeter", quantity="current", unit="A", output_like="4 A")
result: 0.2 A
